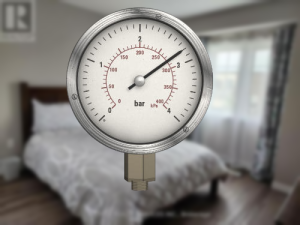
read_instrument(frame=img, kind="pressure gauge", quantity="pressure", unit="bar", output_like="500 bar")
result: 2.8 bar
